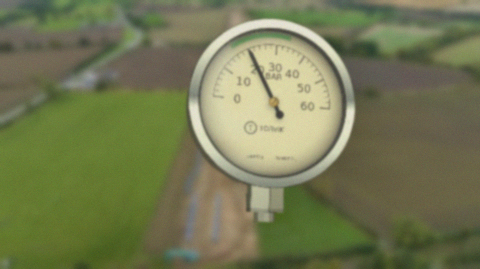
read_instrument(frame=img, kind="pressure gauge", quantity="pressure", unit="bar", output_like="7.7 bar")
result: 20 bar
